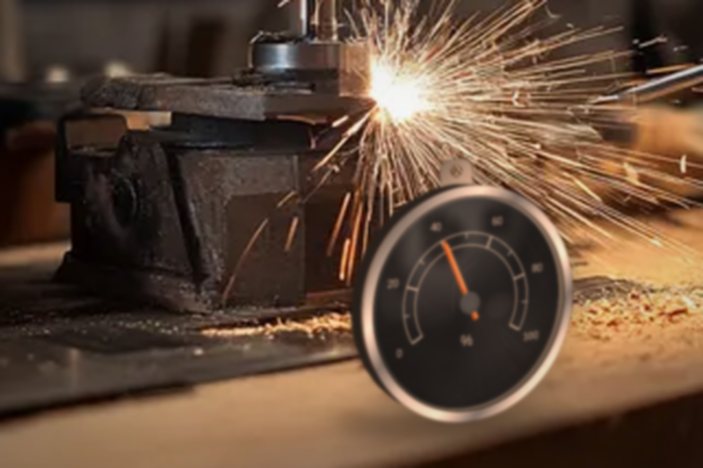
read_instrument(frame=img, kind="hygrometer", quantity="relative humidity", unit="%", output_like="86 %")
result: 40 %
